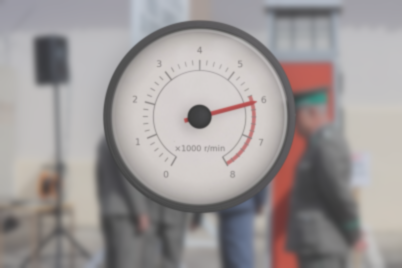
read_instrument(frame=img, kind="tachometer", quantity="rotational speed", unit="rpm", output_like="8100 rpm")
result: 6000 rpm
